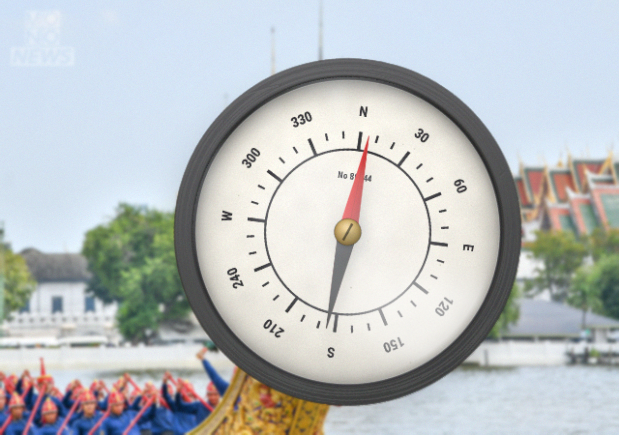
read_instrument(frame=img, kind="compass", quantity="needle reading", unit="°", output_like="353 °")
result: 5 °
